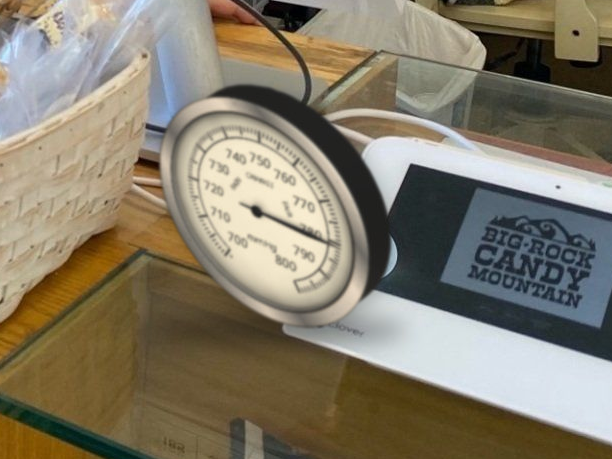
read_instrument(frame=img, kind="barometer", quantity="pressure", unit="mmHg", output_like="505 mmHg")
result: 780 mmHg
